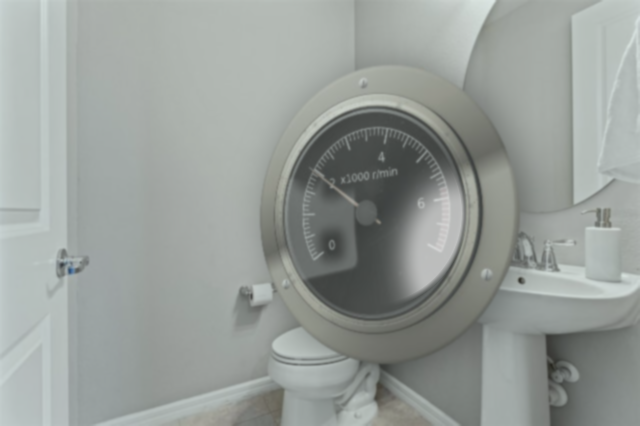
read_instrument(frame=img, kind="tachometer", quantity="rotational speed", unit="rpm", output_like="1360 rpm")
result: 2000 rpm
